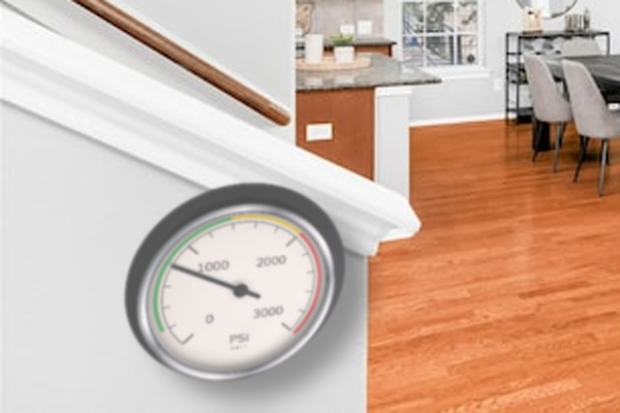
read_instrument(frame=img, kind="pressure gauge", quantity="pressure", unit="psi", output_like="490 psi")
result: 800 psi
